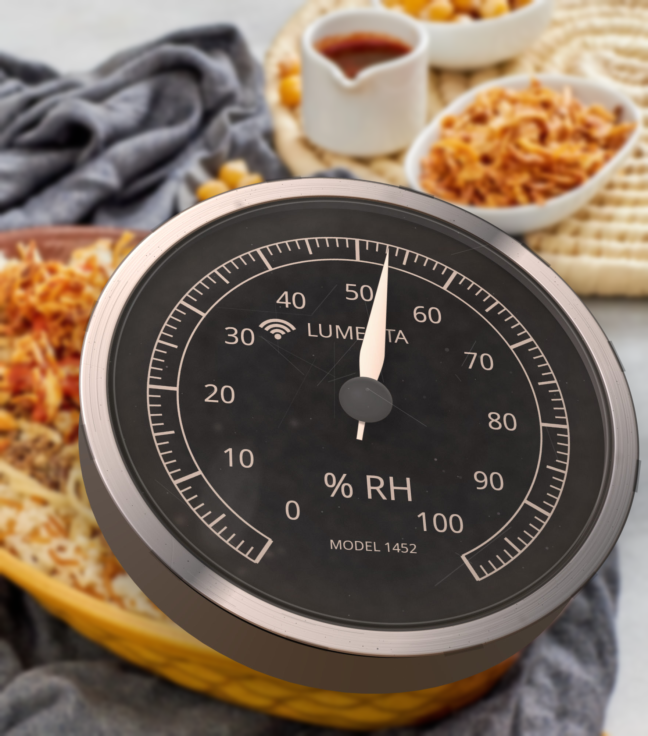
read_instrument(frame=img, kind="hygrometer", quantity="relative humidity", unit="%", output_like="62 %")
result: 53 %
